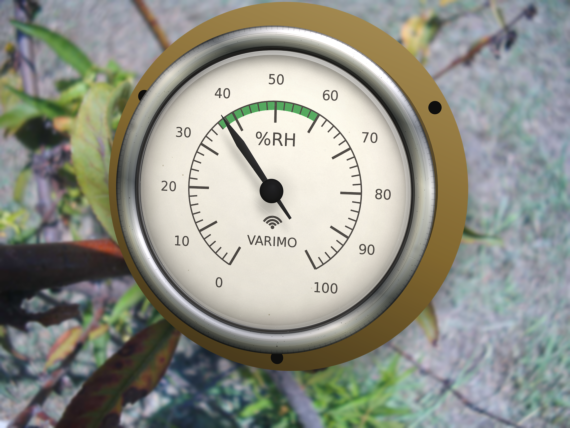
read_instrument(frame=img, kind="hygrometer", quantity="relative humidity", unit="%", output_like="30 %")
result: 38 %
